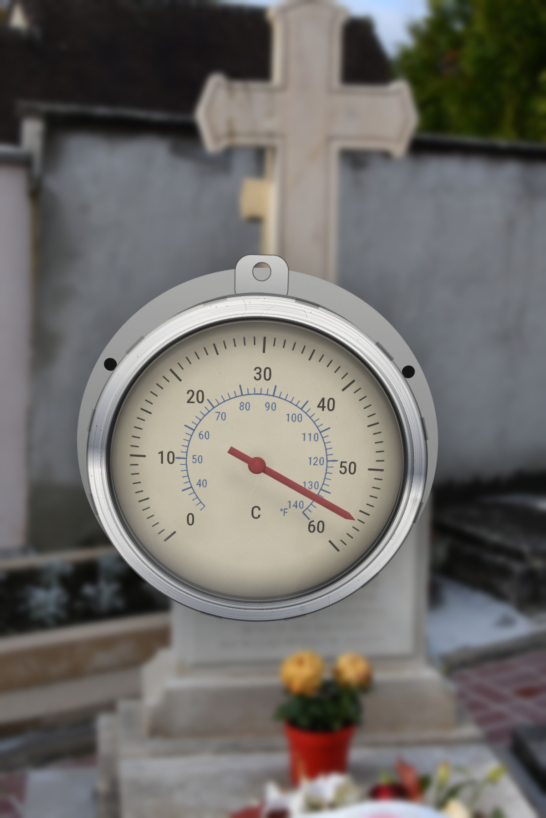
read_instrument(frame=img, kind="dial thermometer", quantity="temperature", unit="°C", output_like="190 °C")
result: 56 °C
